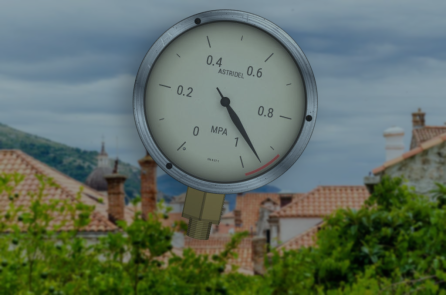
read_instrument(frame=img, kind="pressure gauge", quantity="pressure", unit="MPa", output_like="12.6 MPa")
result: 0.95 MPa
